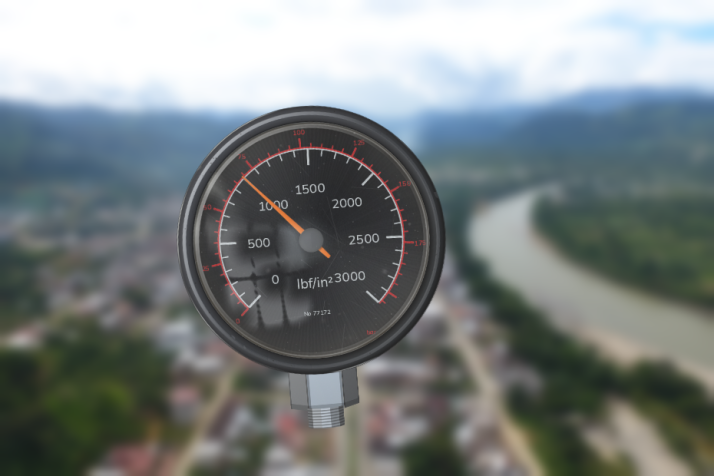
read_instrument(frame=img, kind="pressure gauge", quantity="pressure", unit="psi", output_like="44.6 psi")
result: 1000 psi
